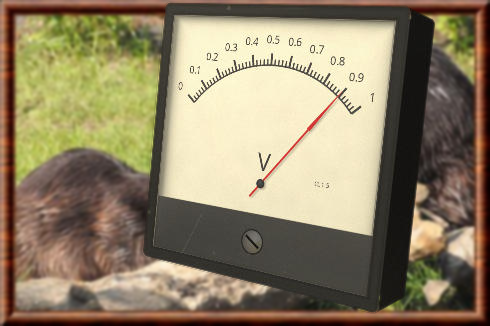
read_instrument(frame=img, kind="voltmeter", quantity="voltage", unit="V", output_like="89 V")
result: 0.9 V
